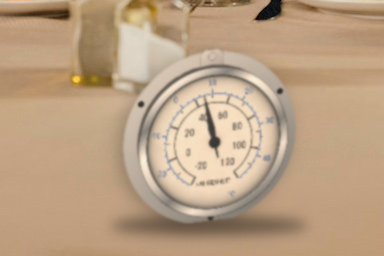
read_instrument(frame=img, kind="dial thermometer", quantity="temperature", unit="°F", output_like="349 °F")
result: 45 °F
